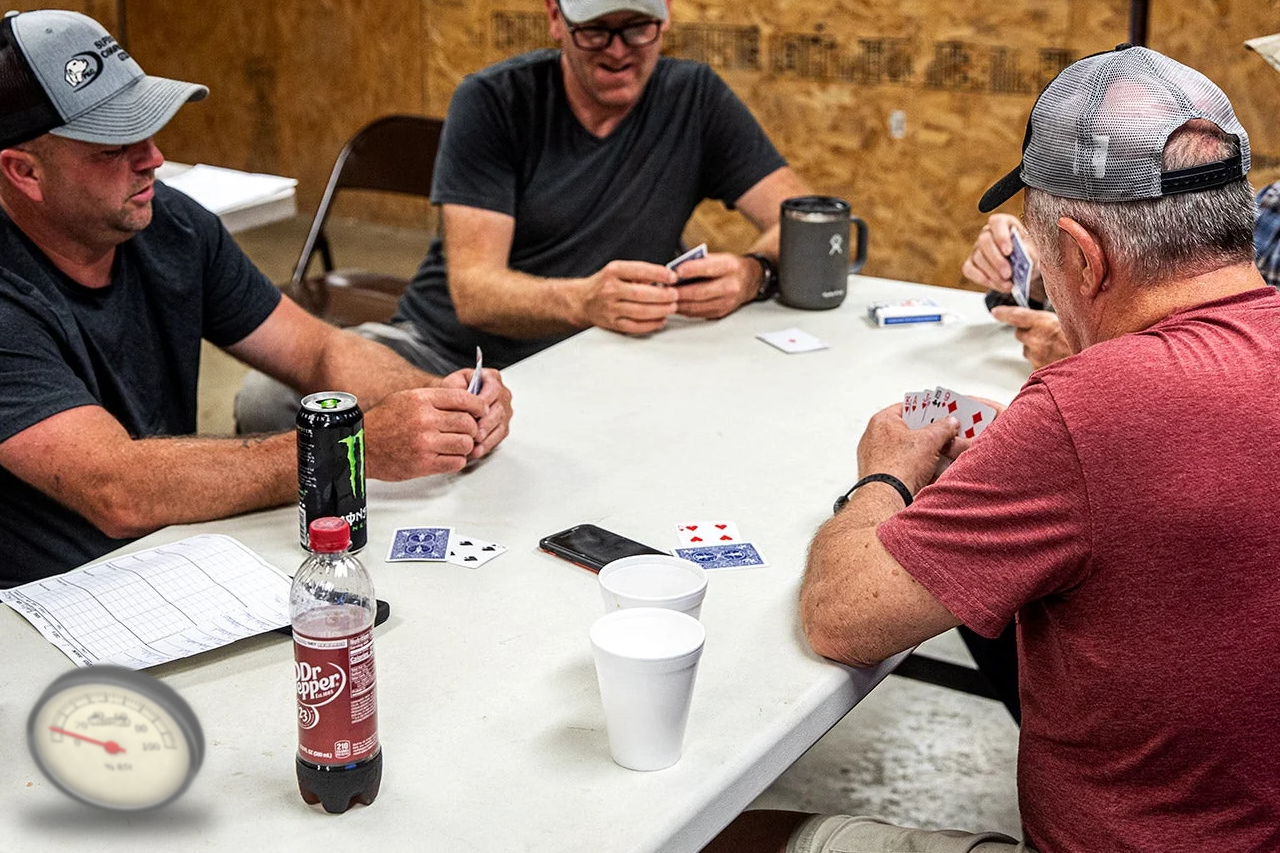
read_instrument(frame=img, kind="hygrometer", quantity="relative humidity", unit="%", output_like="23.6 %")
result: 10 %
